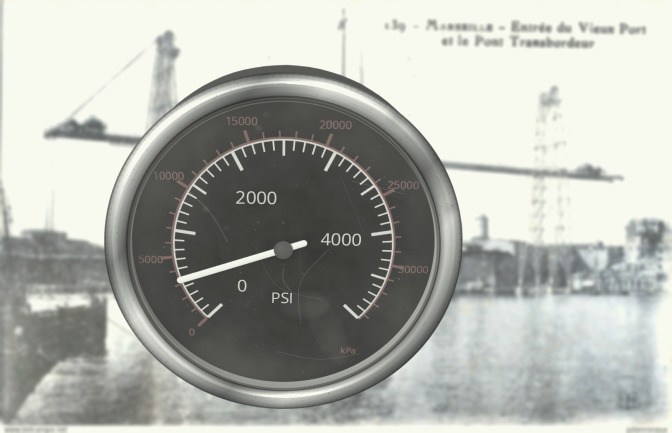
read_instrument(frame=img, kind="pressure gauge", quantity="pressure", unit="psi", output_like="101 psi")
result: 500 psi
